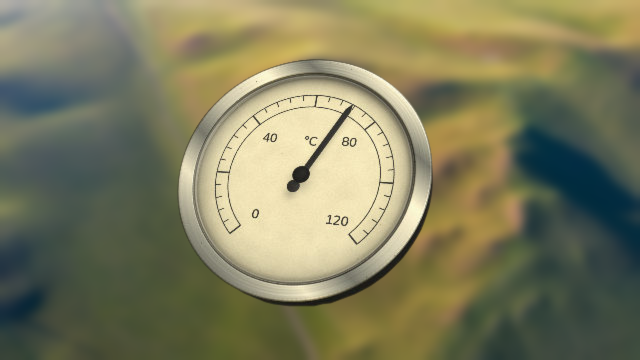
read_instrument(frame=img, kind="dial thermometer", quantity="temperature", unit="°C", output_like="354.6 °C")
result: 72 °C
